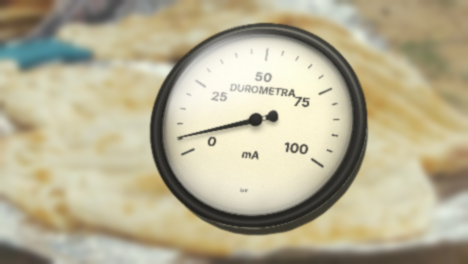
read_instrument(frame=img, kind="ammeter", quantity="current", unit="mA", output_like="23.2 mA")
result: 5 mA
